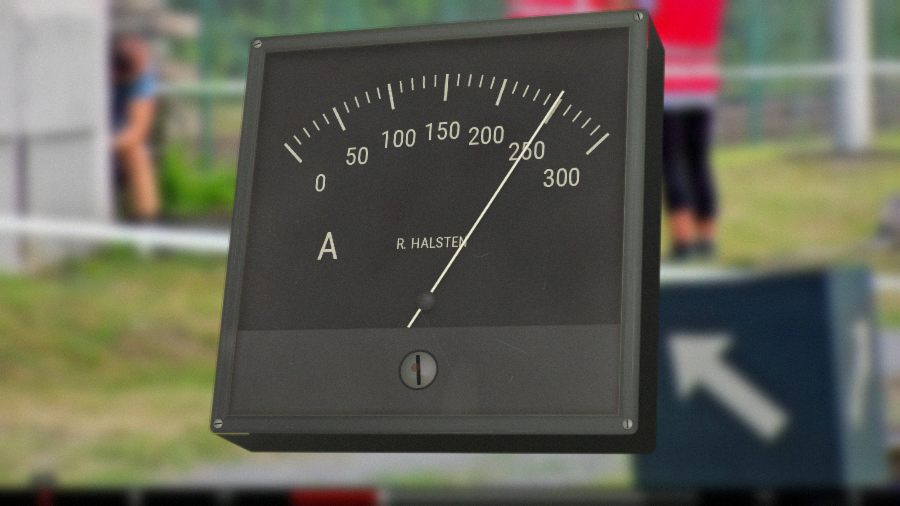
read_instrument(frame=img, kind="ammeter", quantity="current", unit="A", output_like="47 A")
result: 250 A
